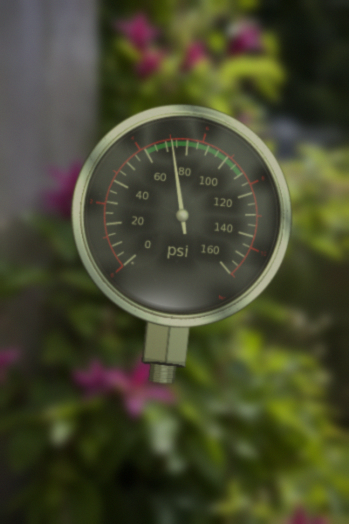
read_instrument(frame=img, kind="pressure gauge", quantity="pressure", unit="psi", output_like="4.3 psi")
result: 72.5 psi
